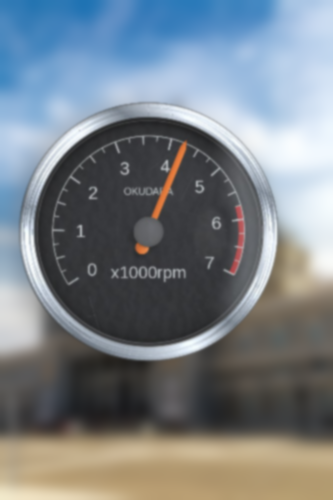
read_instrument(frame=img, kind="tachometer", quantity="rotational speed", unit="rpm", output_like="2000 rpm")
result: 4250 rpm
